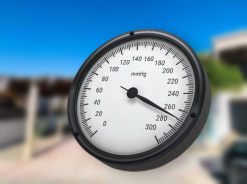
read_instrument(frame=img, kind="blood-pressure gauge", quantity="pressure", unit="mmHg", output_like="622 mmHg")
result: 270 mmHg
